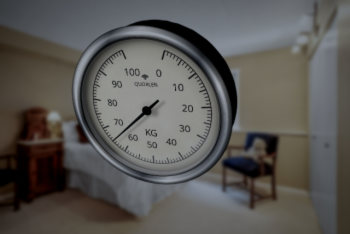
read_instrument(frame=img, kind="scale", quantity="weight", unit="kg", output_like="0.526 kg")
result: 65 kg
